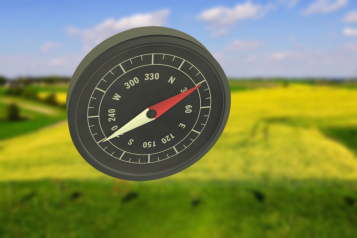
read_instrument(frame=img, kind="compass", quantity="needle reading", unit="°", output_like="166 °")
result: 30 °
